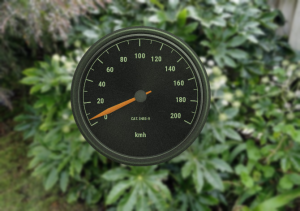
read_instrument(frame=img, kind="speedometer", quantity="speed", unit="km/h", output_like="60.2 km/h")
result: 5 km/h
